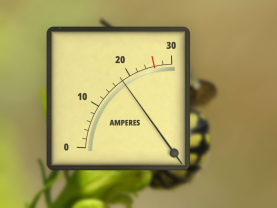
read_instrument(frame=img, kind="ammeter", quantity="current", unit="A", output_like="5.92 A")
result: 18 A
